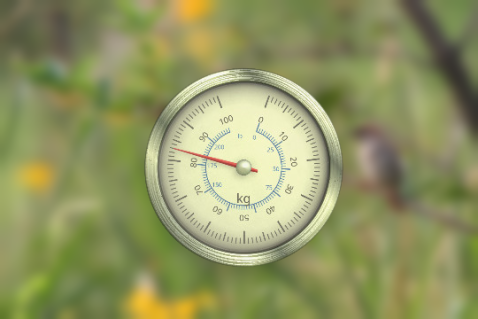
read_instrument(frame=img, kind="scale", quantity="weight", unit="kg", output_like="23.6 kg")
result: 83 kg
